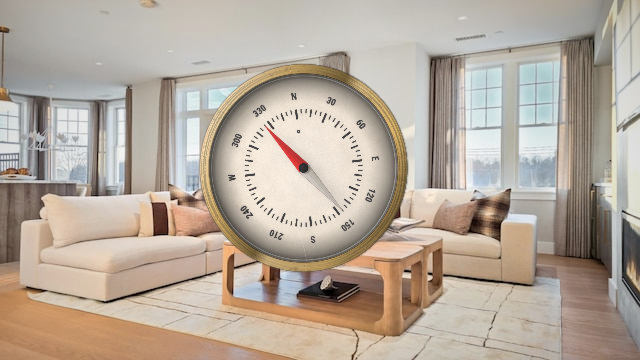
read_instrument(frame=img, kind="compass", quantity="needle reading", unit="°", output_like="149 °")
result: 325 °
